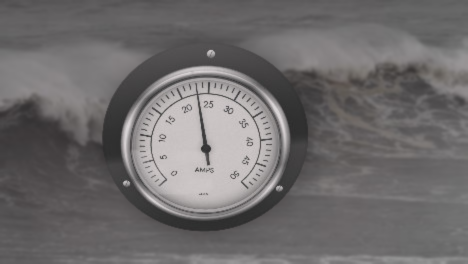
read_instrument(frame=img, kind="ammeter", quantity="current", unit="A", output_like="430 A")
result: 23 A
